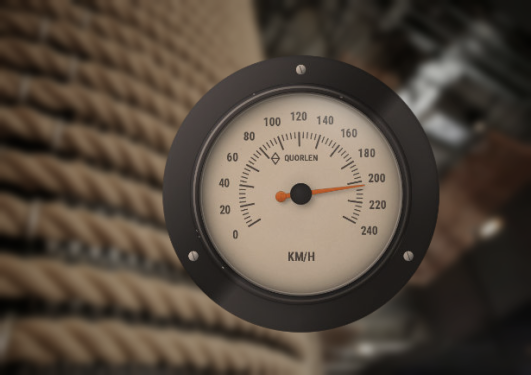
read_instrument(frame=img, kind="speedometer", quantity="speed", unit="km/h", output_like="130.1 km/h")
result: 204 km/h
